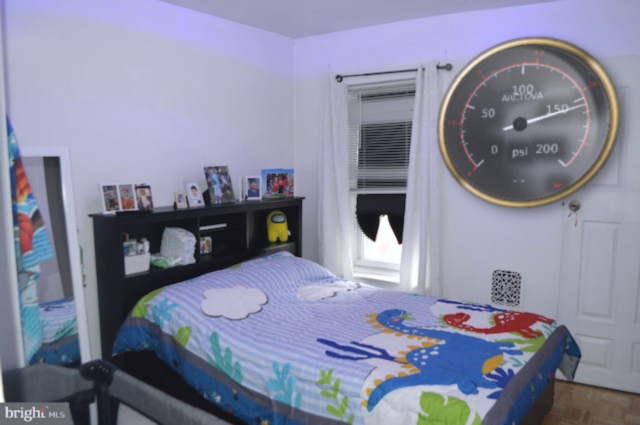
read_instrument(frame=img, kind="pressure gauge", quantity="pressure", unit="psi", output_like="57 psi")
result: 155 psi
